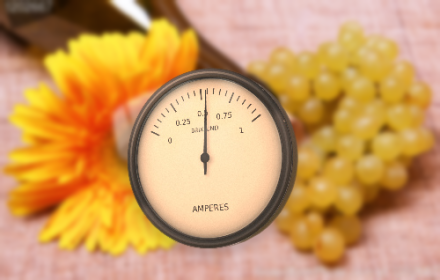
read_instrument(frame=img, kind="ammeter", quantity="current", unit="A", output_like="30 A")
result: 0.55 A
